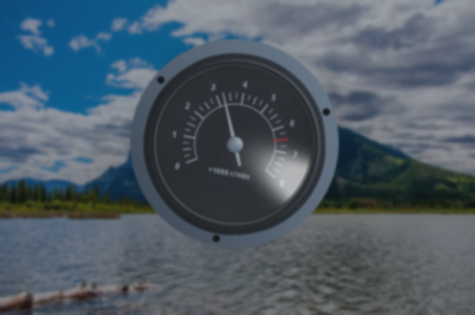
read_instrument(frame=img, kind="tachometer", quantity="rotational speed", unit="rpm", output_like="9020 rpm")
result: 3250 rpm
